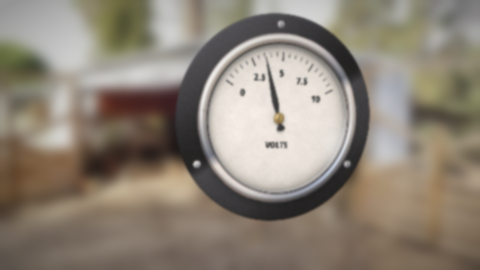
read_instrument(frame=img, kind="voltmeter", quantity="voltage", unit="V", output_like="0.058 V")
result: 3.5 V
